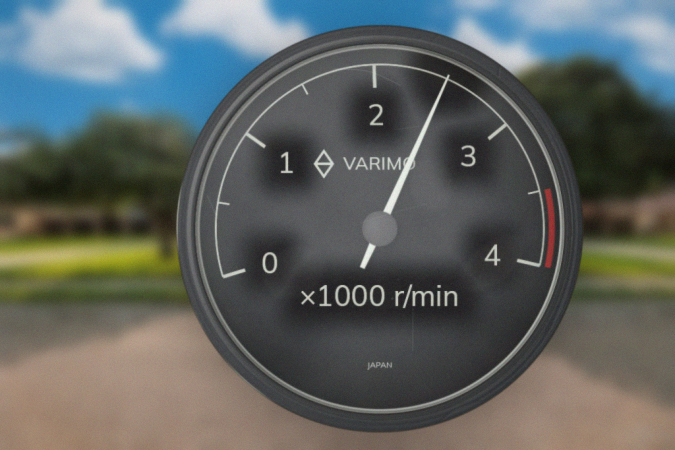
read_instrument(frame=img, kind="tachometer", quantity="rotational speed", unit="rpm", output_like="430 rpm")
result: 2500 rpm
